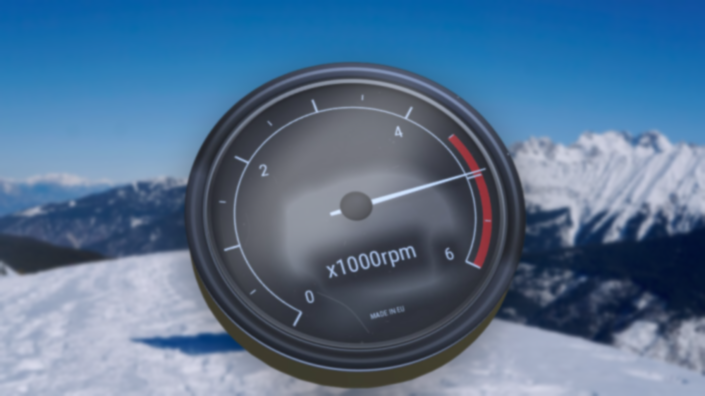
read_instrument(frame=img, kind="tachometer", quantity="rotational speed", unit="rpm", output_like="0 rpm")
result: 5000 rpm
